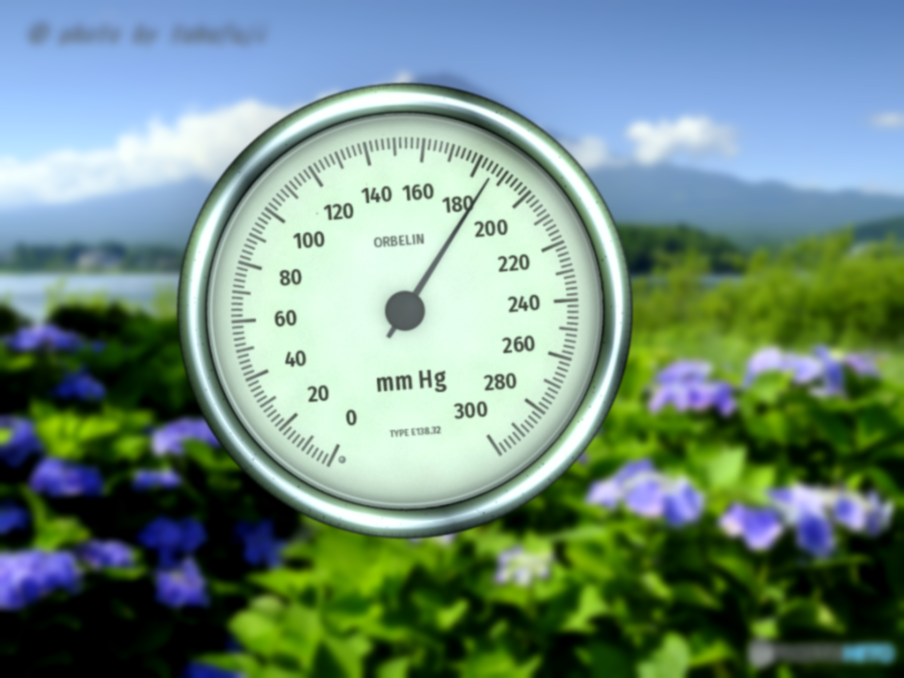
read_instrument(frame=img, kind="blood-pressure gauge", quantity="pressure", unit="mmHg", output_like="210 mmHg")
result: 186 mmHg
